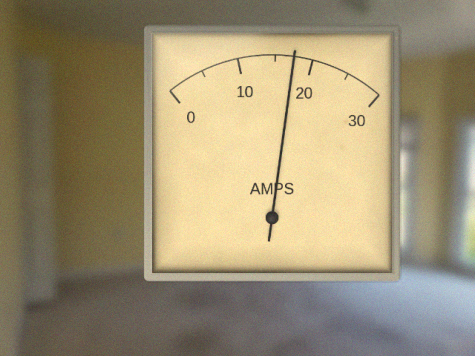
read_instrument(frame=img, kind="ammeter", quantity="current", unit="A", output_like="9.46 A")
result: 17.5 A
